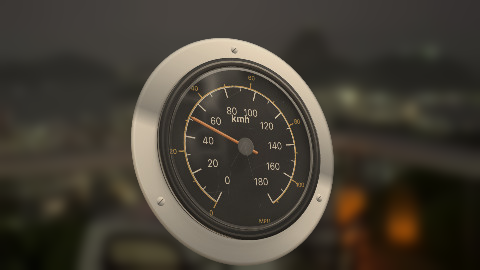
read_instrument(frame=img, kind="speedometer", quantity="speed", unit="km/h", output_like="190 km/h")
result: 50 km/h
